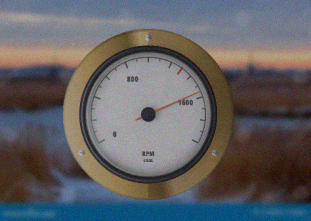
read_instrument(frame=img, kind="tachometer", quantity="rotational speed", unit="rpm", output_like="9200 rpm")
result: 1550 rpm
